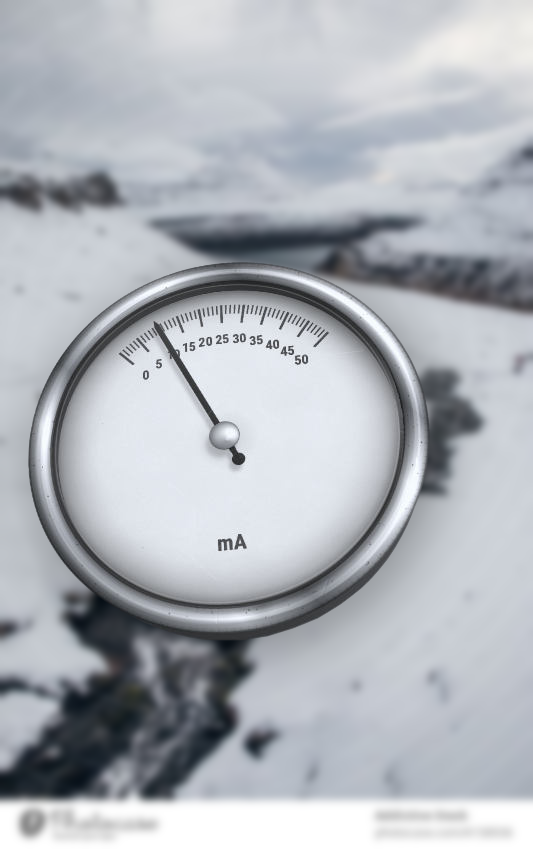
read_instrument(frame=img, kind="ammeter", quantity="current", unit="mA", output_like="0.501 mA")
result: 10 mA
